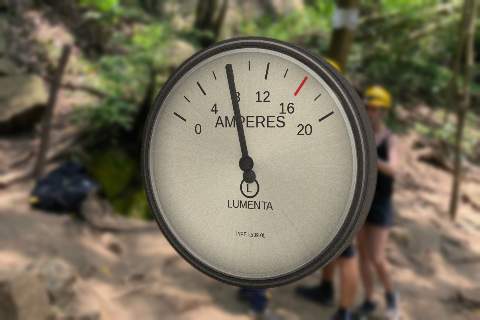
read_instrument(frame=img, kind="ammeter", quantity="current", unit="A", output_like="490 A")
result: 8 A
